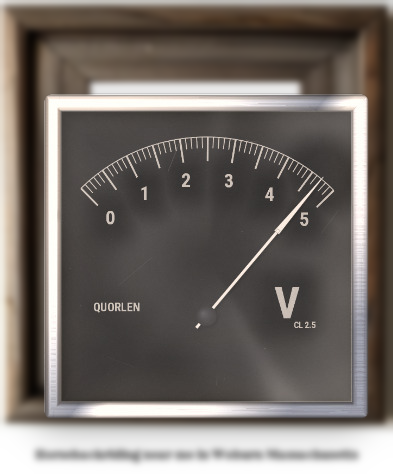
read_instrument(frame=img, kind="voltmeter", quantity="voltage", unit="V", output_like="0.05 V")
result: 4.7 V
